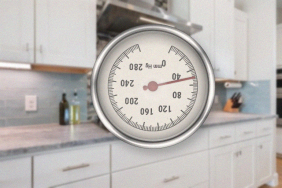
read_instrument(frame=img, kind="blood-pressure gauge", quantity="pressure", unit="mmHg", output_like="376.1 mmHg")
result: 50 mmHg
